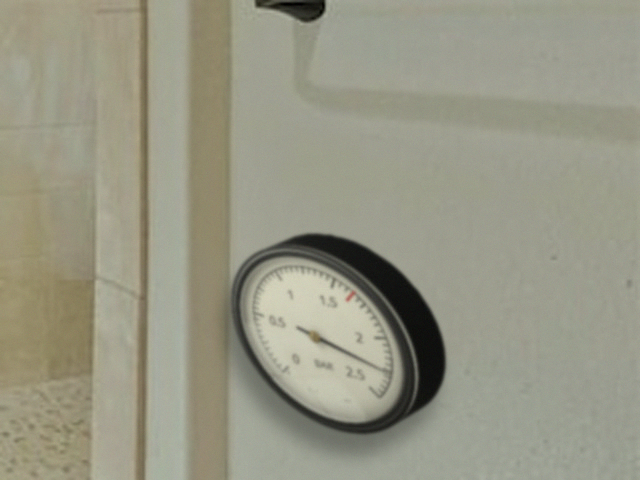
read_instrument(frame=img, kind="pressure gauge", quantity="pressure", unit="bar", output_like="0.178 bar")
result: 2.25 bar
